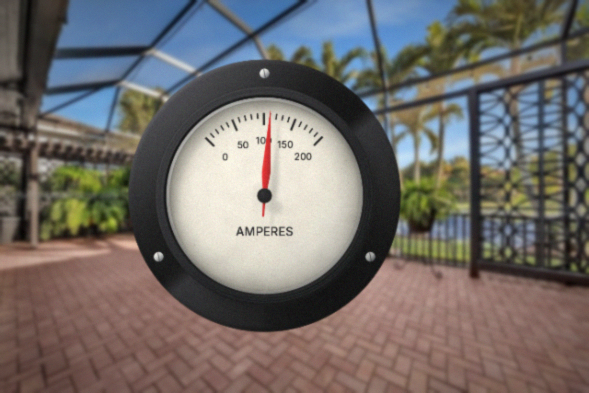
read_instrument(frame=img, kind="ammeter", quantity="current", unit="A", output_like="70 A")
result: 110 A
